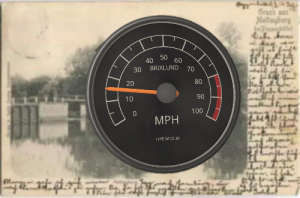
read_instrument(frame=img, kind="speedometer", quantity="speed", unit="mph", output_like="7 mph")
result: 15 mph
